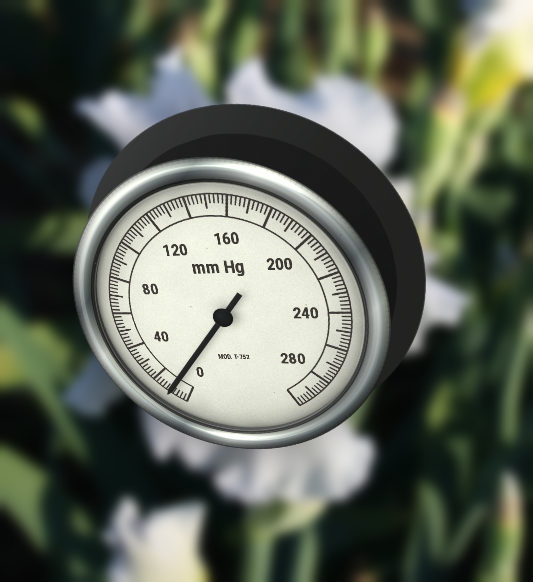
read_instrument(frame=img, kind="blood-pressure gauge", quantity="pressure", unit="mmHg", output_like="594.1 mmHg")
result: 10 mmHg
